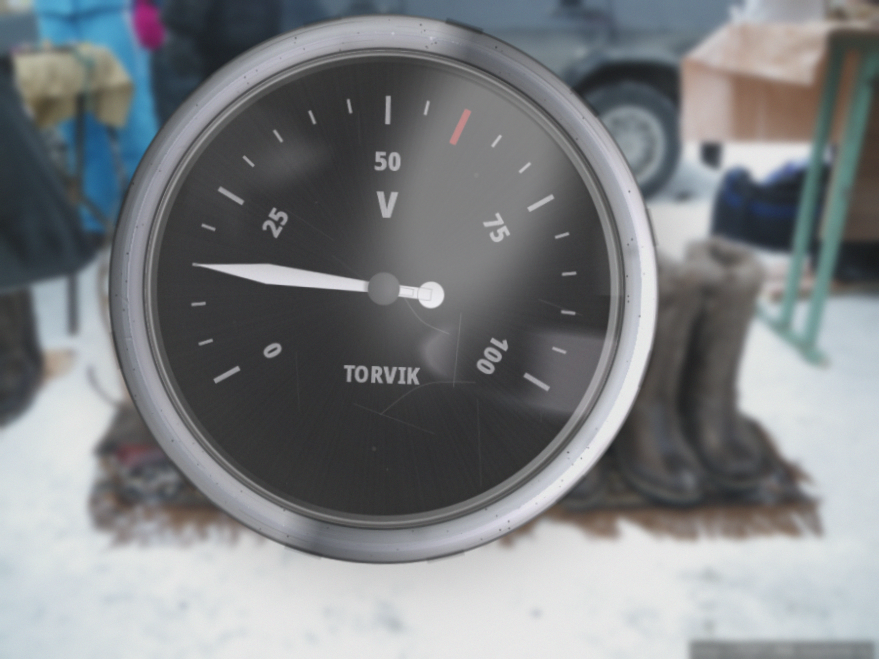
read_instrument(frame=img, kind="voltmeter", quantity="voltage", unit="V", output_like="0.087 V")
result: 15 V
